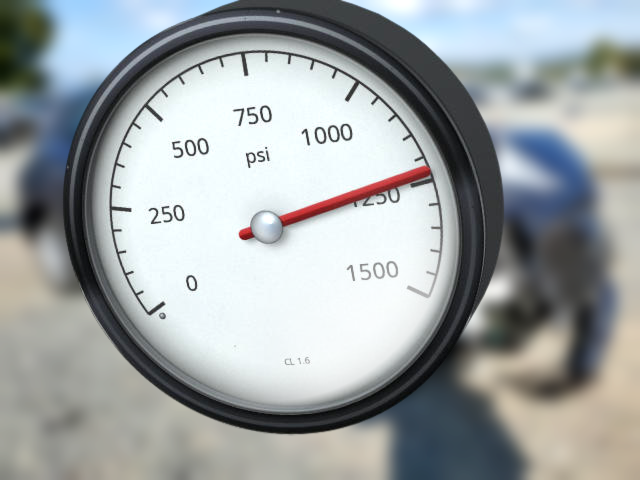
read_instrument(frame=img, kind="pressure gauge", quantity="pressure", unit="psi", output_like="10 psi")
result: 1225 psi
